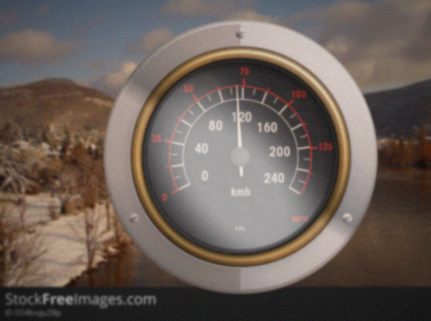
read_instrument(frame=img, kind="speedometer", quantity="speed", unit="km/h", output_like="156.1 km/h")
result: 115 km/h
